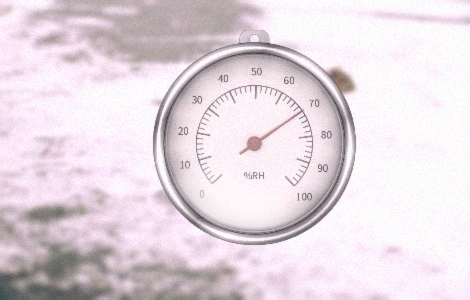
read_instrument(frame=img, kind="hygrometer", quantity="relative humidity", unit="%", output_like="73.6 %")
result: 70 %
